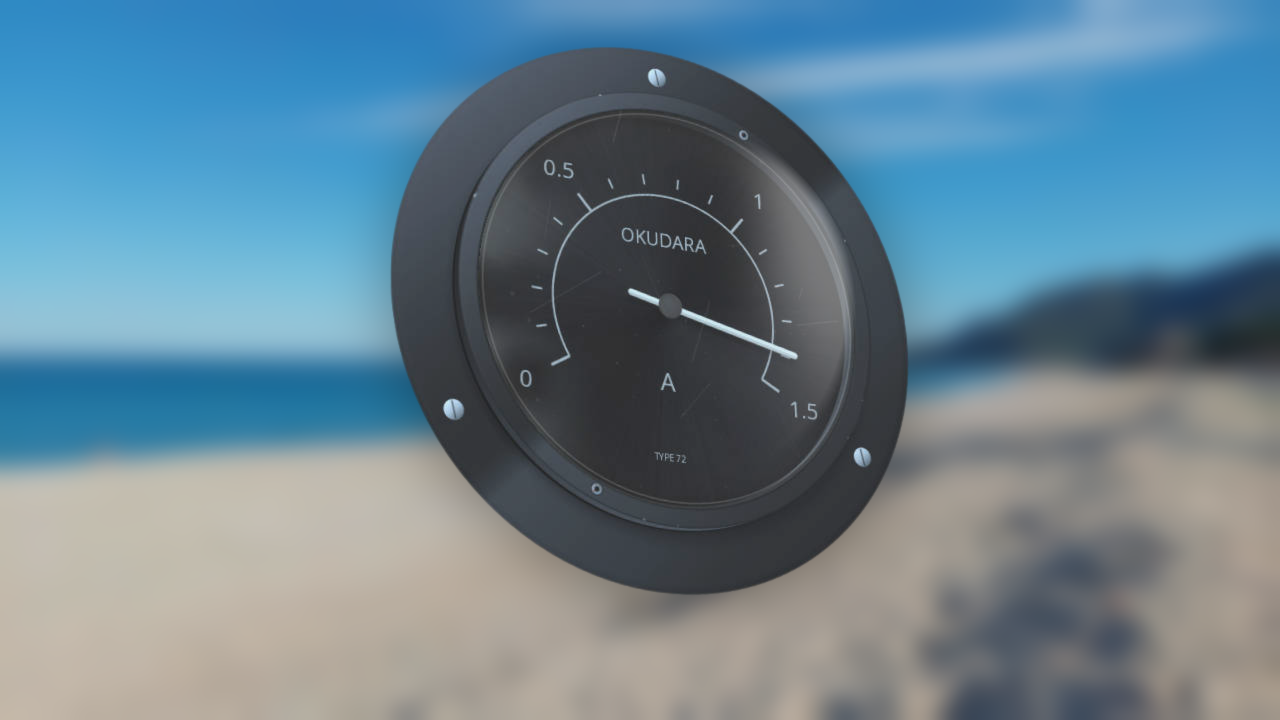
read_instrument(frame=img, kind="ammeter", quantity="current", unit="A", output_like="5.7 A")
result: 1.4 A
